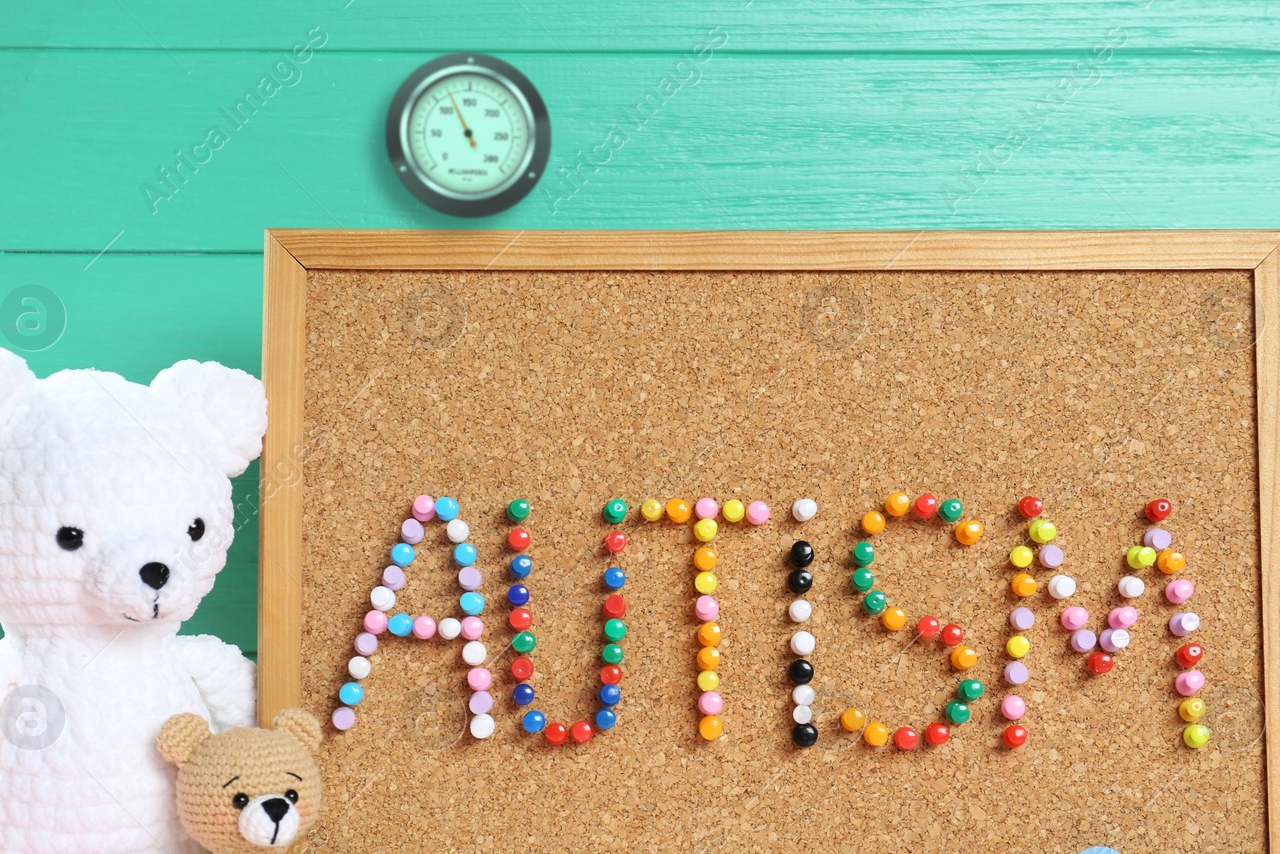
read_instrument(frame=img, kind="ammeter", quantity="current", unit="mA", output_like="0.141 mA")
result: 120 mA
